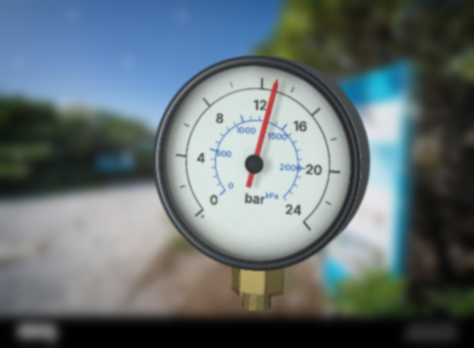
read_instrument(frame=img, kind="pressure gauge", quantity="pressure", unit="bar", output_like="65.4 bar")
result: 13 bar
